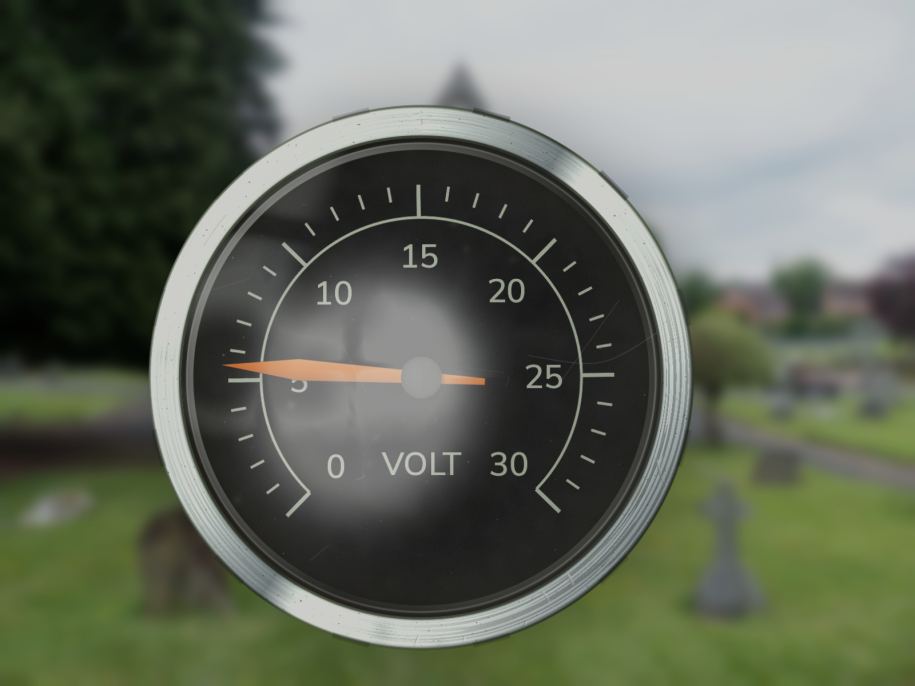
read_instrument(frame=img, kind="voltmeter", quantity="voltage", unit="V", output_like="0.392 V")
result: 5.5 V
